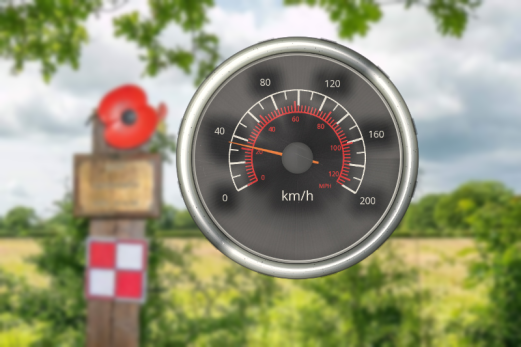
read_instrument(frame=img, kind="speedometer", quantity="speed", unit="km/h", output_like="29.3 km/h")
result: 35 km/h
